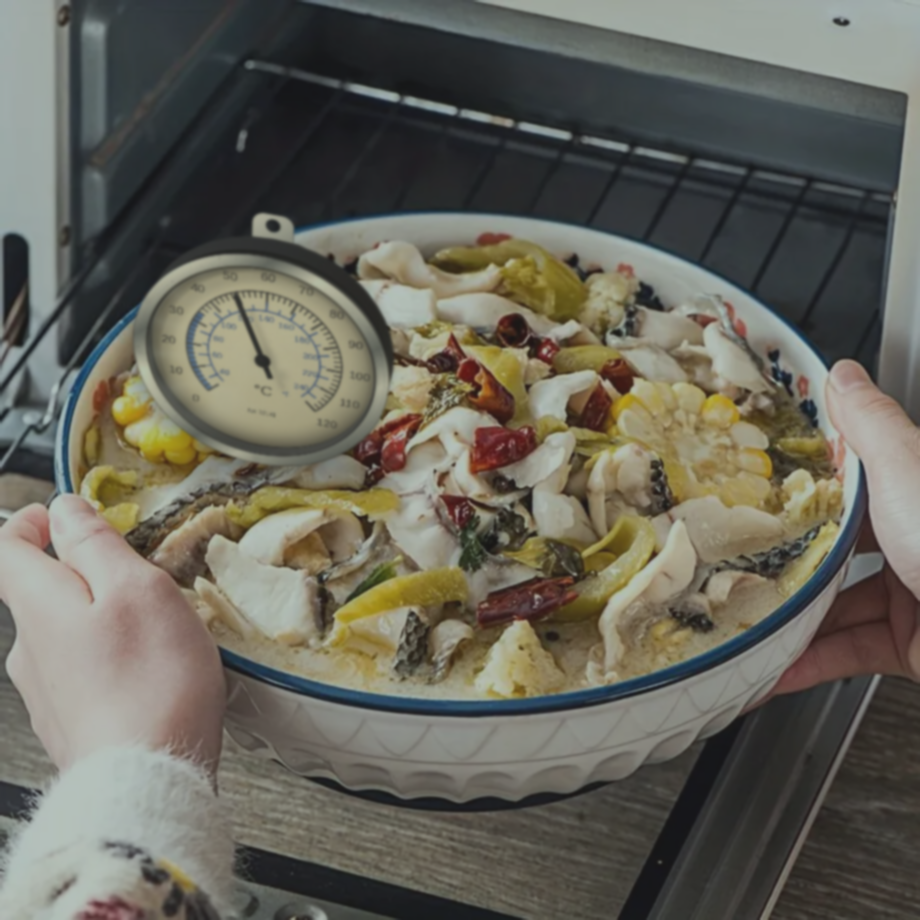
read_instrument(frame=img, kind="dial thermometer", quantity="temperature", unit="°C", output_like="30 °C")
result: 50 °C
